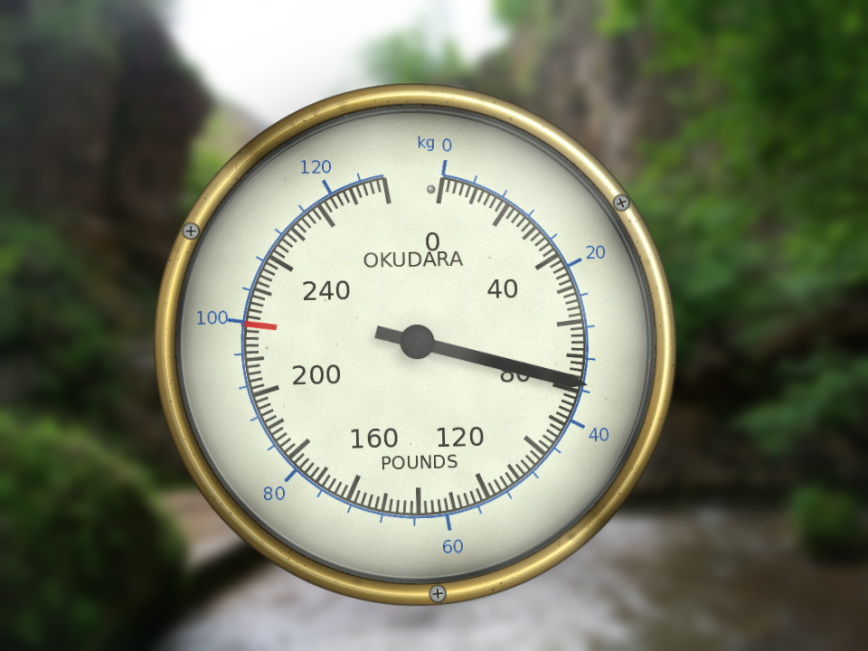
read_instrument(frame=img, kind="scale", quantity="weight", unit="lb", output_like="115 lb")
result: 78 lb
